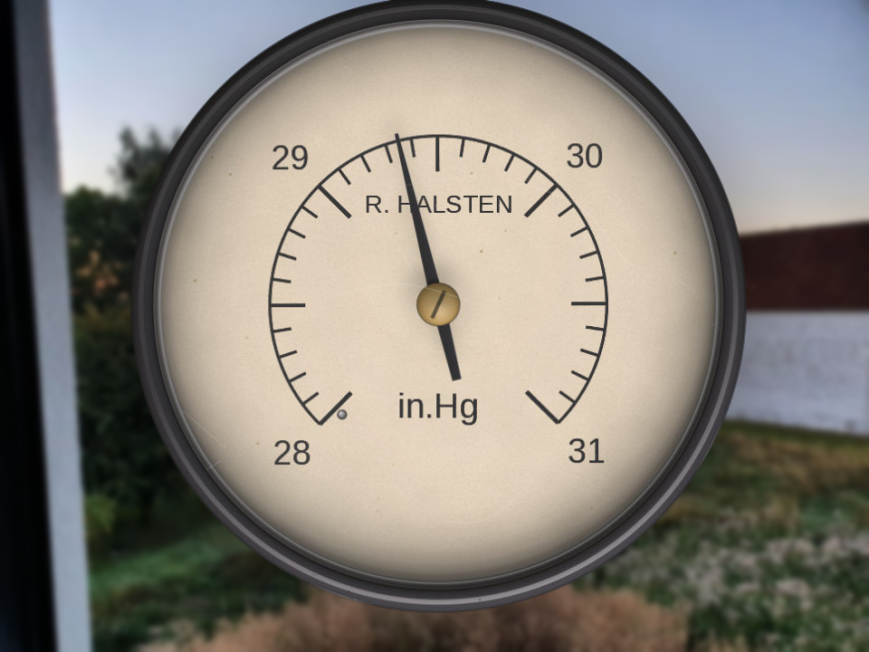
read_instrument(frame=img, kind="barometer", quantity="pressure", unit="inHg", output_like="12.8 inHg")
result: 29.35 inHg
